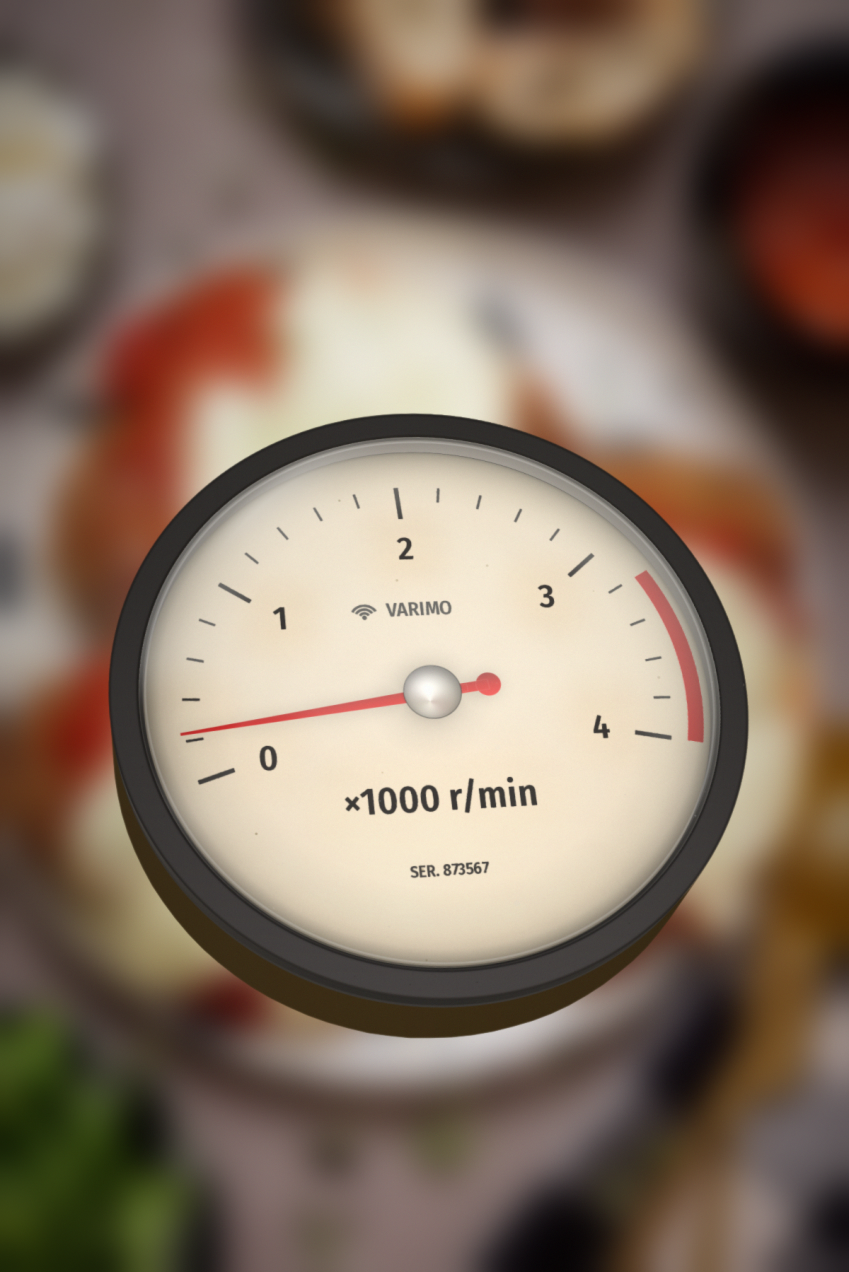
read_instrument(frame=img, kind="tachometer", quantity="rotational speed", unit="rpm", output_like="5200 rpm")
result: 200 rpm
